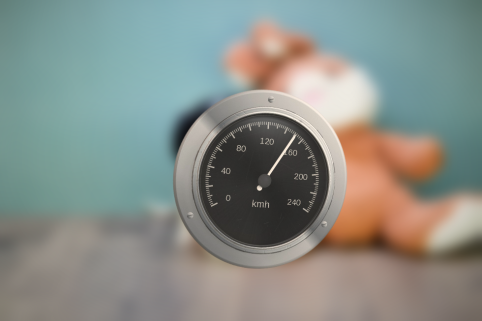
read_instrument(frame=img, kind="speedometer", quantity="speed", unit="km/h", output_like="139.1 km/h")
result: 150 km/h
